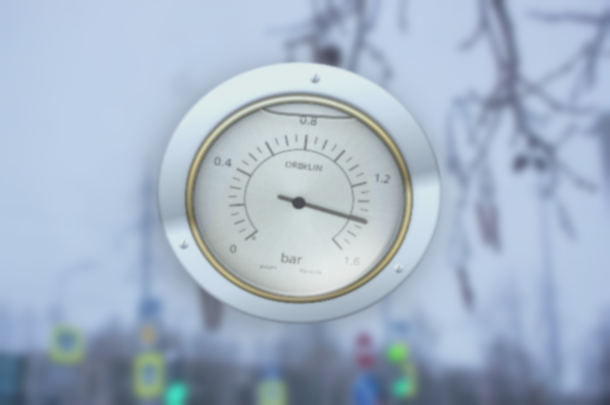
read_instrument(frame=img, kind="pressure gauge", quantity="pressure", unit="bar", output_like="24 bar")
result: 1.4 bar
